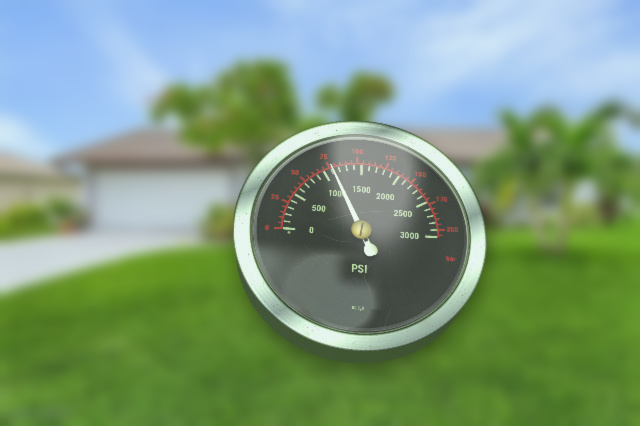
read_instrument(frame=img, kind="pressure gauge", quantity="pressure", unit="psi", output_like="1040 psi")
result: 1100 psi
